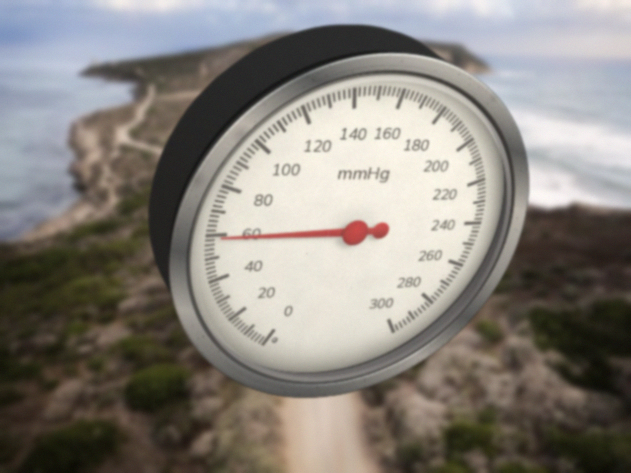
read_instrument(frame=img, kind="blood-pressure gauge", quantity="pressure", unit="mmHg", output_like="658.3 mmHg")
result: 60 mmHg
